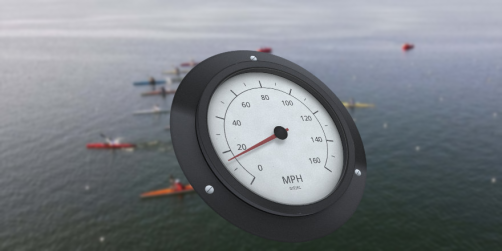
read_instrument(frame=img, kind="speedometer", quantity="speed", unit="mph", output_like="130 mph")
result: 15 mph
